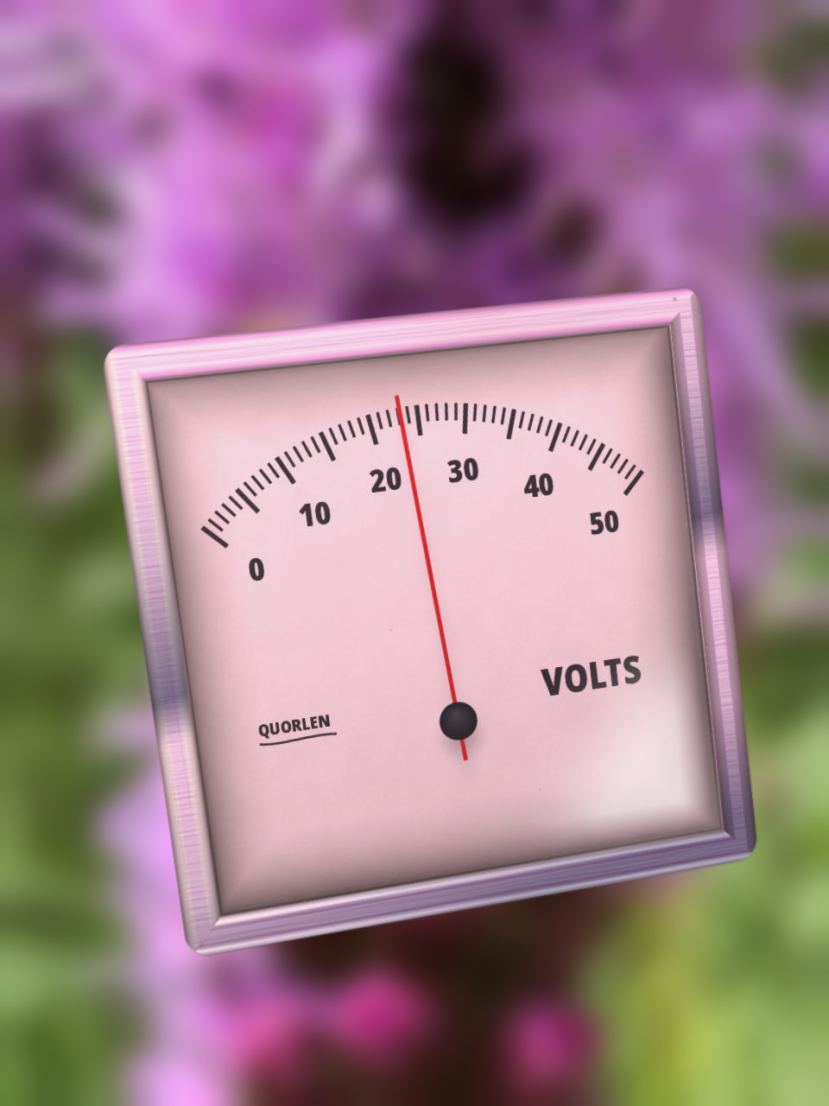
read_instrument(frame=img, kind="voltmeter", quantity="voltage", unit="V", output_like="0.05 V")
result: 23 V
